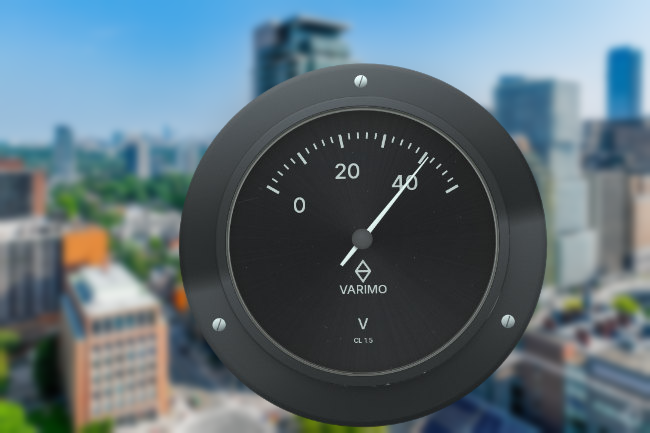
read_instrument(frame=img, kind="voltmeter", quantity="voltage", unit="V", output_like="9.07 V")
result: 41 V
